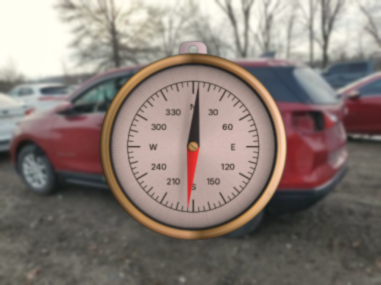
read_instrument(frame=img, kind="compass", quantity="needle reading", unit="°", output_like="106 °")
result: 185 °
